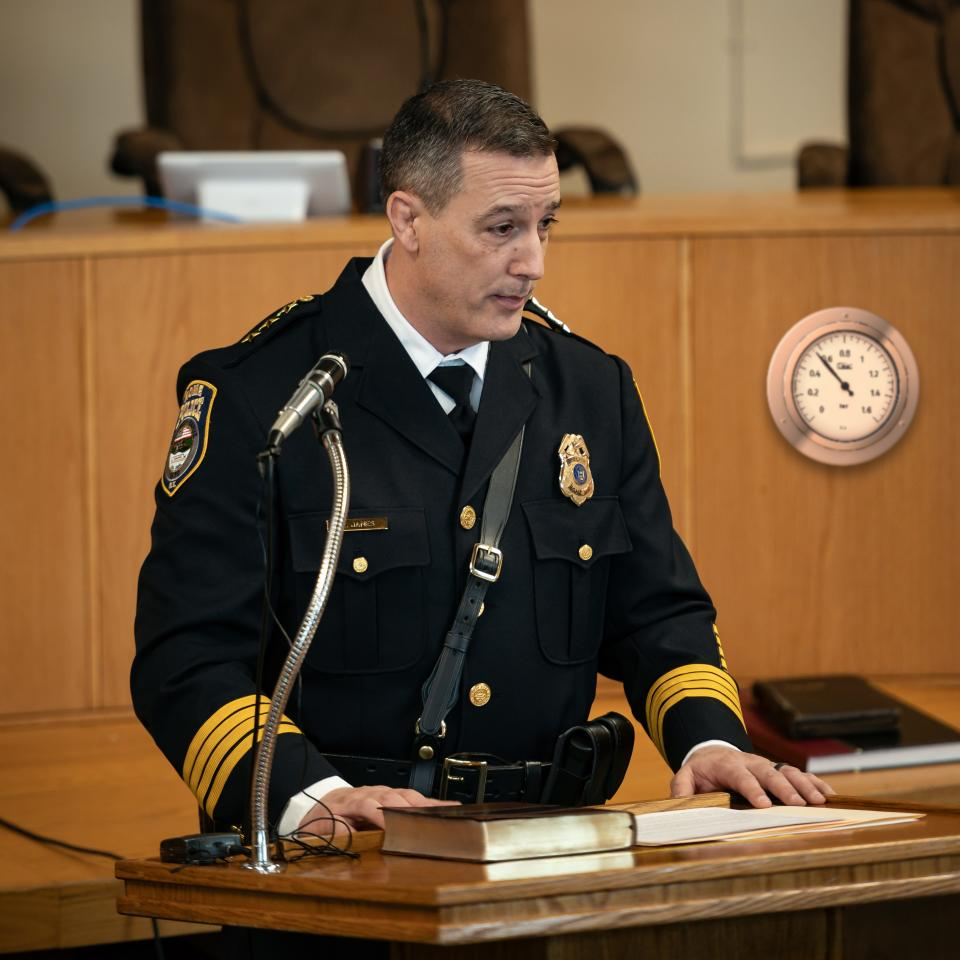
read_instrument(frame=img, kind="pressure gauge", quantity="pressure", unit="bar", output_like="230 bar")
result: 0.55 bar
